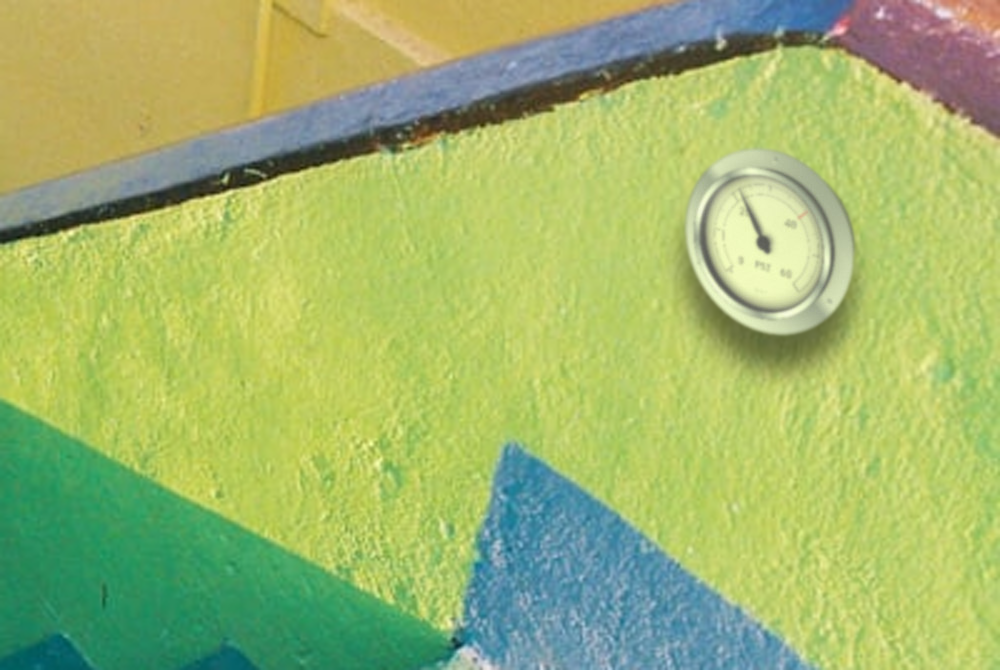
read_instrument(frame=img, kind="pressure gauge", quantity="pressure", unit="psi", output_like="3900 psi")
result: 22.5 psi
